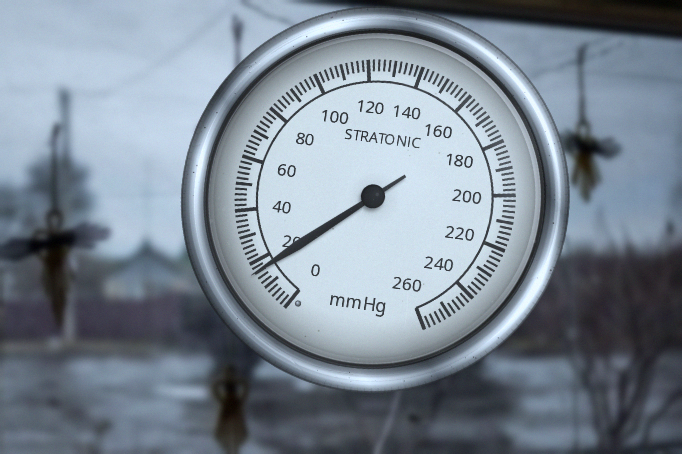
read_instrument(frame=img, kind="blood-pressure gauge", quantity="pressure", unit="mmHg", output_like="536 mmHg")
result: 16 mmHg
